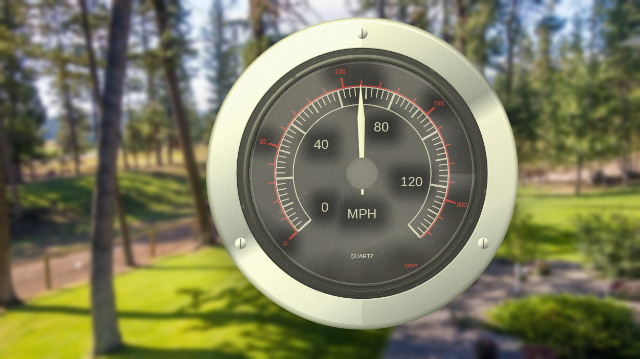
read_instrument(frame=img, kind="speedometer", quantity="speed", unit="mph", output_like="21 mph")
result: 68 mph
